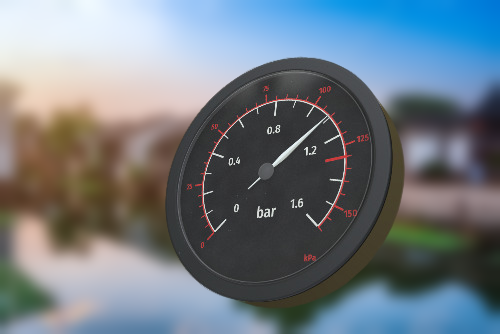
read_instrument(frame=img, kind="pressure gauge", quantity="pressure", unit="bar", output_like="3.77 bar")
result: 1.1 bar
